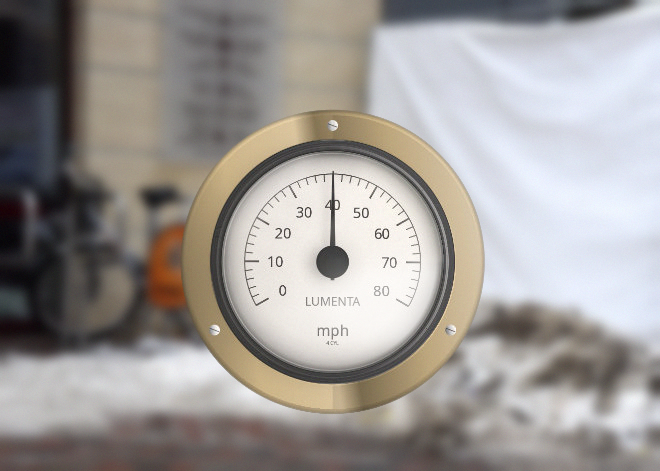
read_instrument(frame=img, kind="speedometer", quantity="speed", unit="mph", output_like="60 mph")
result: 40 mph
